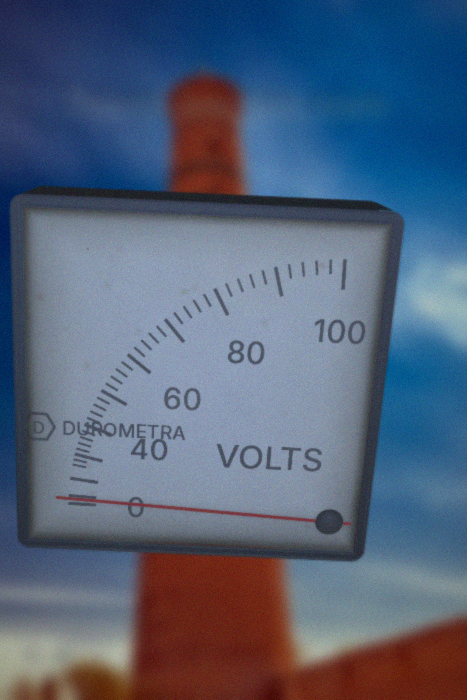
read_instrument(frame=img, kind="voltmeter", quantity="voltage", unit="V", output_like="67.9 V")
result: 10 V
